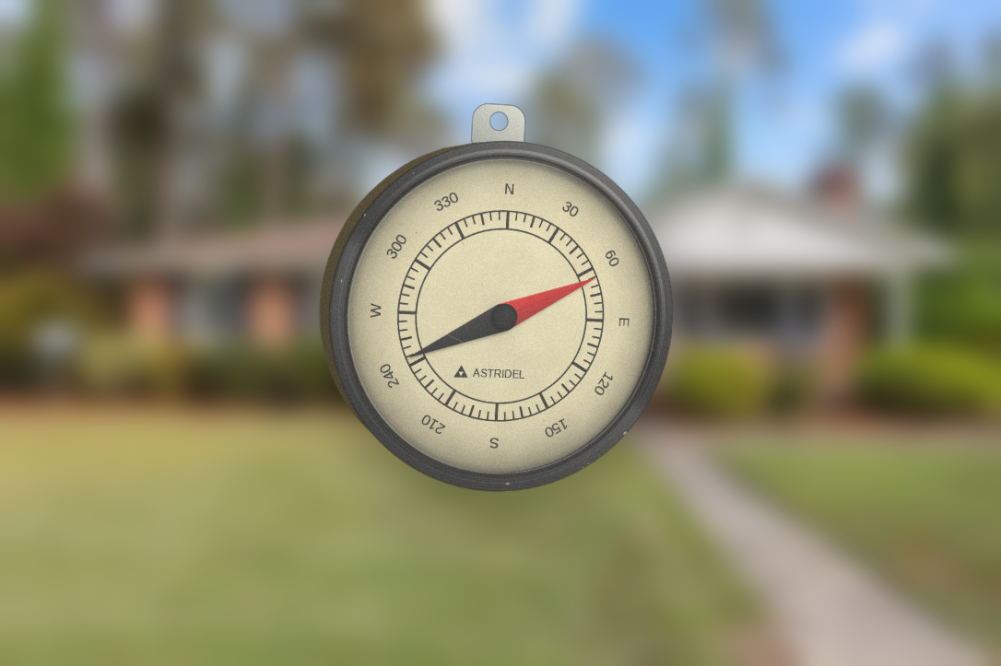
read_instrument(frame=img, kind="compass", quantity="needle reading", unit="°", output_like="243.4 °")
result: 65 °
